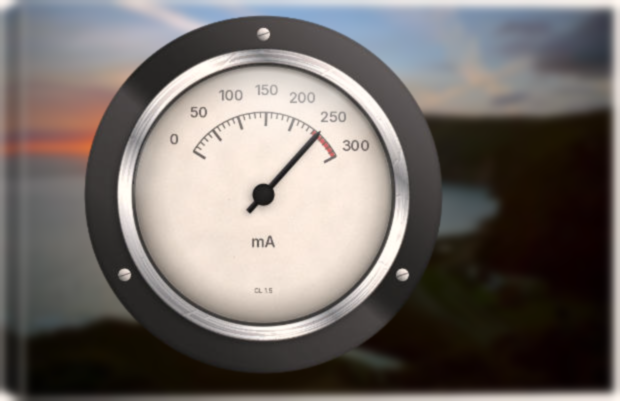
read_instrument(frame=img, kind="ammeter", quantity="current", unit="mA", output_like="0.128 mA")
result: 250 mA
